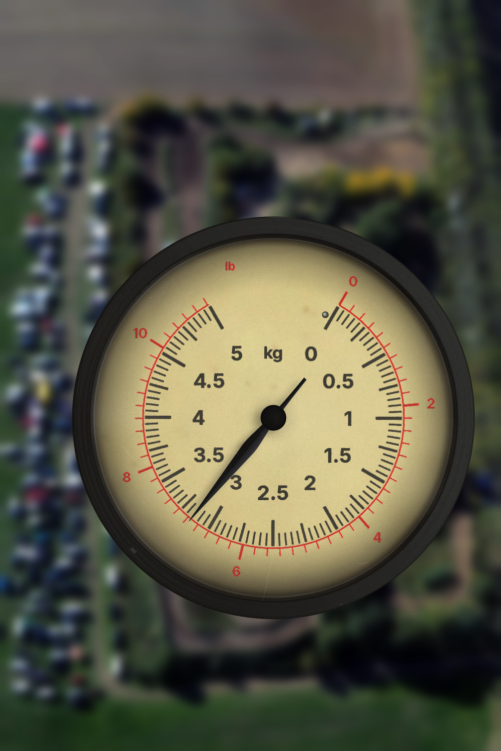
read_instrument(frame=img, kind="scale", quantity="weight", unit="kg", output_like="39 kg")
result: 3.15 kg
